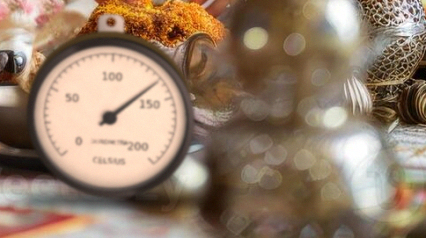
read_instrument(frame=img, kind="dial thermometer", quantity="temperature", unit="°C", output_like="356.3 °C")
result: 135 °C
